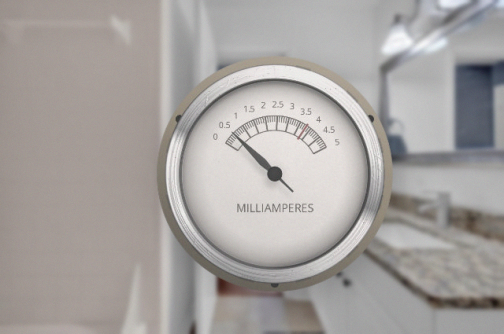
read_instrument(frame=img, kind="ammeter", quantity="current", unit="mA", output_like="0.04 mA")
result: 0.5 mA
